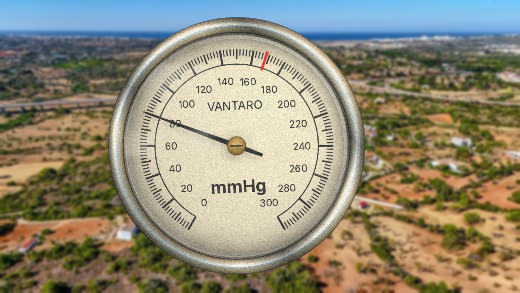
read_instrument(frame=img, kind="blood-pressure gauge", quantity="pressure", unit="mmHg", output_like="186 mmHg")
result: 80 mmHg
